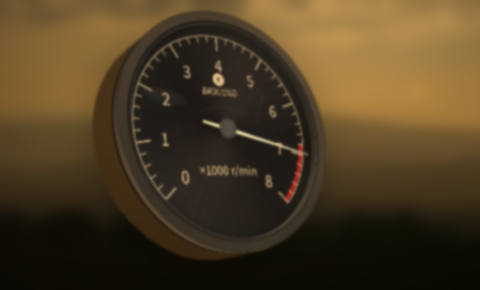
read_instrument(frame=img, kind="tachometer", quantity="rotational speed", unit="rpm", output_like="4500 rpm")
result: 7000 rpm
